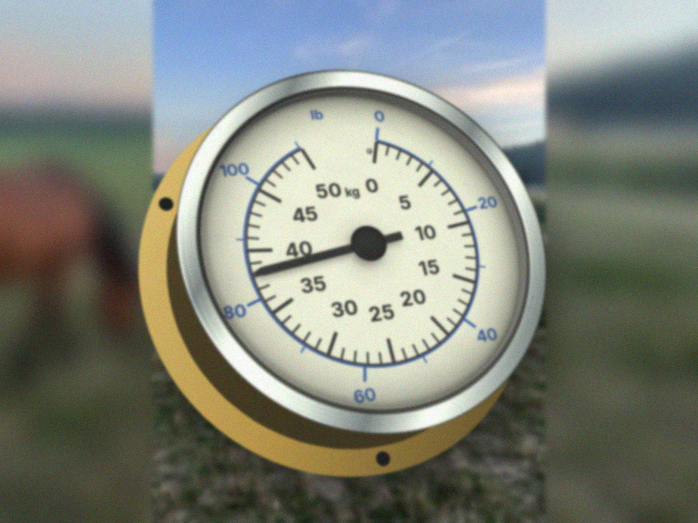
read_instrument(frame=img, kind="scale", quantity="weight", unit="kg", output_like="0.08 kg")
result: 38 kg
